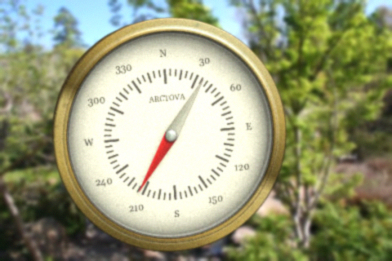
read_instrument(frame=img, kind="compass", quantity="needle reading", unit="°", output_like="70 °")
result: 215 °
